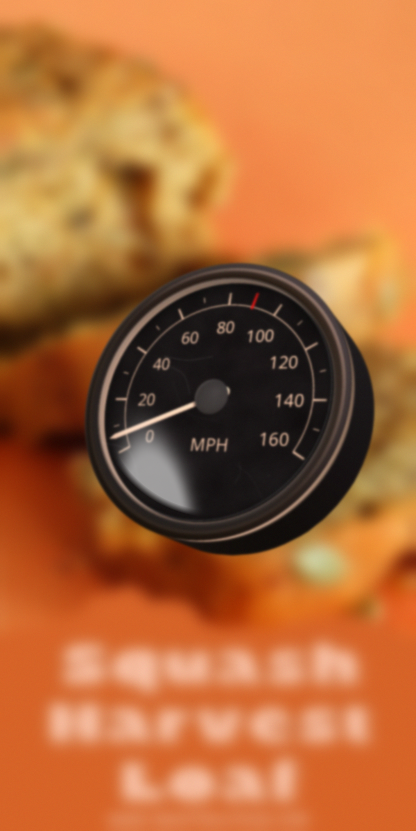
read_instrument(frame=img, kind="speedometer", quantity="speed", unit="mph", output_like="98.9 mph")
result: 5 mph
